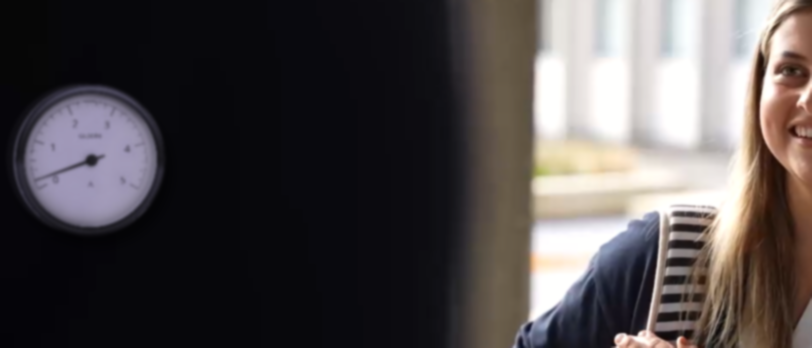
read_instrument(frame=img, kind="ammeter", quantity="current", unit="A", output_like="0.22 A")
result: 0.2 A
